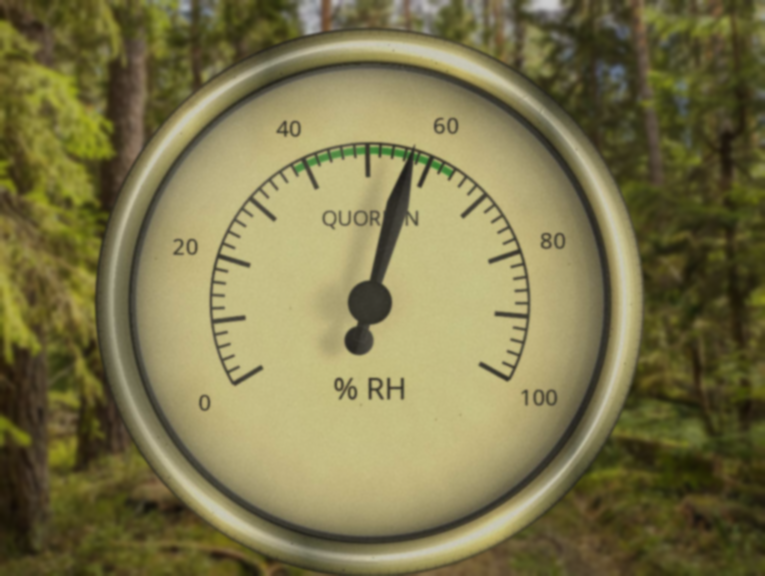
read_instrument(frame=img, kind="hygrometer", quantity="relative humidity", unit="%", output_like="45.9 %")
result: 57 %
